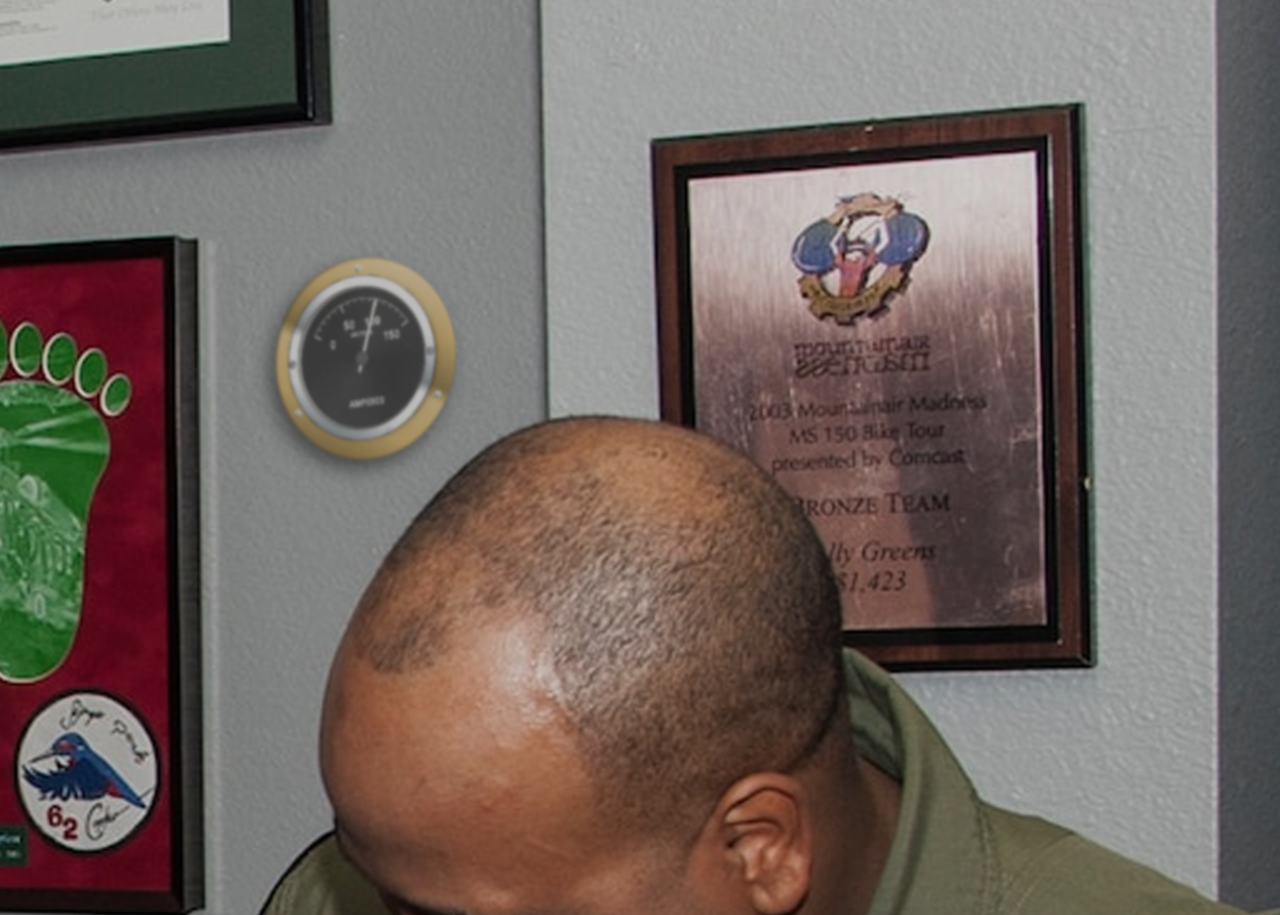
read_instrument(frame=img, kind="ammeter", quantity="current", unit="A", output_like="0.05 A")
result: 100 A
